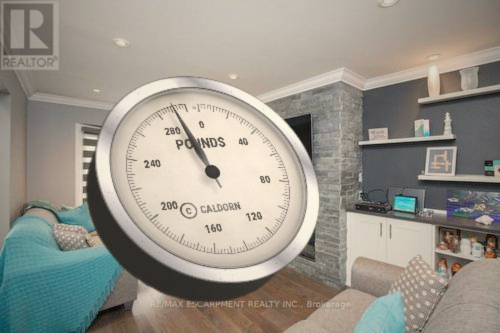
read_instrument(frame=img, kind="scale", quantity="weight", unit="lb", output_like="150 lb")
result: 290 lb
